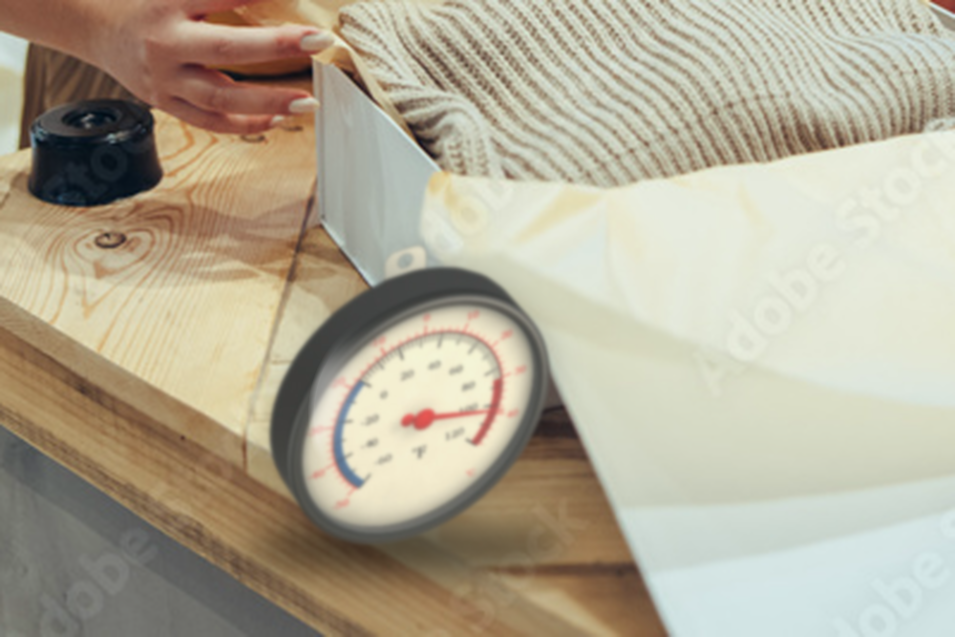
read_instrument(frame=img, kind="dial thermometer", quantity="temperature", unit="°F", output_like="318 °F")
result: 100 °F
